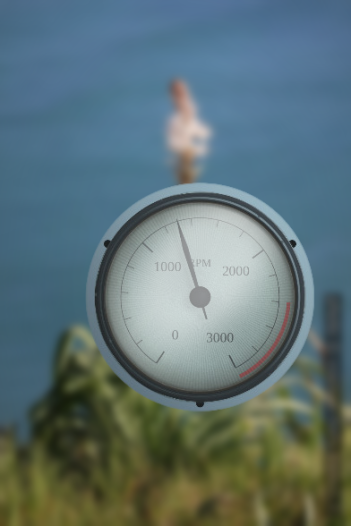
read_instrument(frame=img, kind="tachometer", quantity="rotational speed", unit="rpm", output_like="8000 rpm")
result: 1300 rpm
